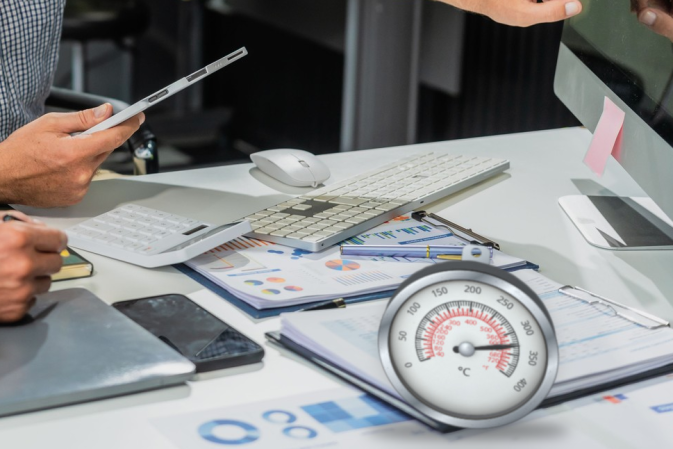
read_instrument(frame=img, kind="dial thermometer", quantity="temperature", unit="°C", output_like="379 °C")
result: 325 °C
